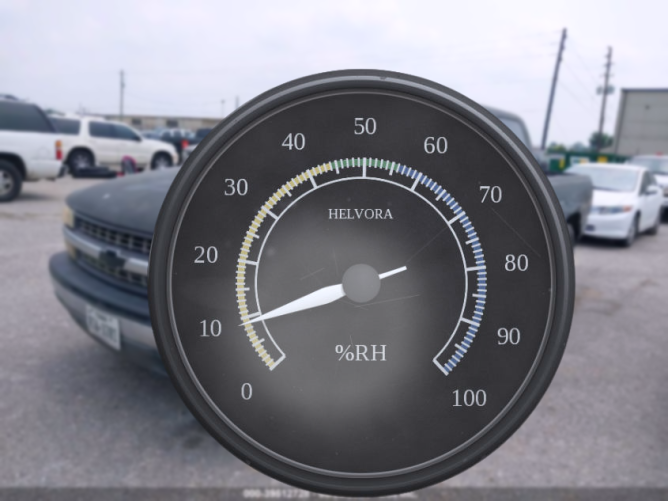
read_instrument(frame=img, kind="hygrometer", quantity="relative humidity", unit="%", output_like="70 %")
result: 9 %
